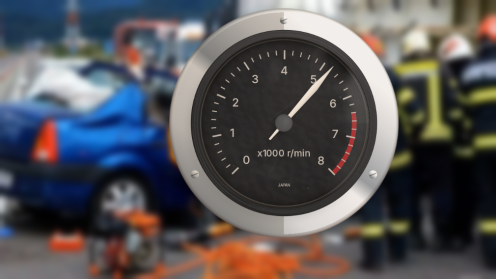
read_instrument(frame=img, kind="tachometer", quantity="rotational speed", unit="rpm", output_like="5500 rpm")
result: 5200 rpm
